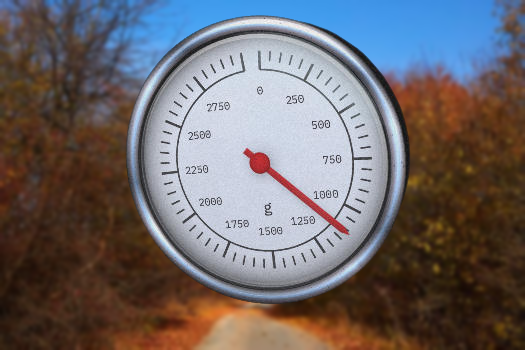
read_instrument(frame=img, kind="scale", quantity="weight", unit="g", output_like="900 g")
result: 1100 g
